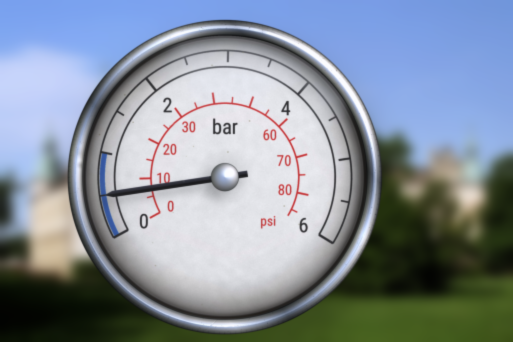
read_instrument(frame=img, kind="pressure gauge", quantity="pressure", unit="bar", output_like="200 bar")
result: 0.5 bar
